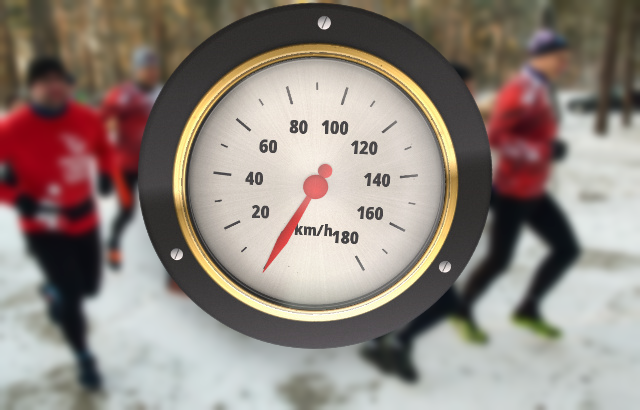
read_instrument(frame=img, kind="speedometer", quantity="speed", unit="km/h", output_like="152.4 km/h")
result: 0 km/h
